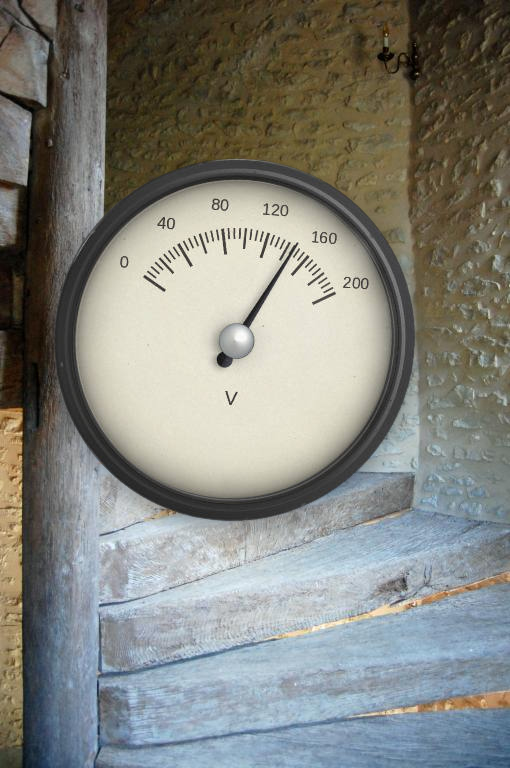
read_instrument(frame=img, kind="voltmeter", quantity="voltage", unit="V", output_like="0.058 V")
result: 145 V
